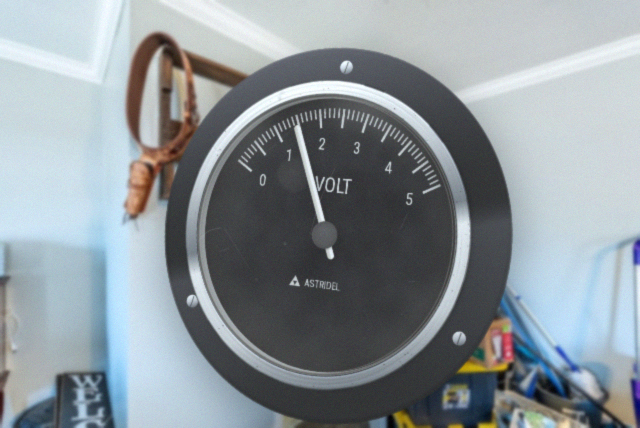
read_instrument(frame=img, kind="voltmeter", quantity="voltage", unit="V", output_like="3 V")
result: 1.5 V
